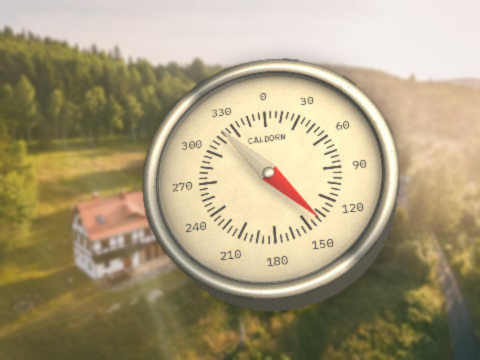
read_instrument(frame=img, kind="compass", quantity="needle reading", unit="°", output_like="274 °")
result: 140 °
